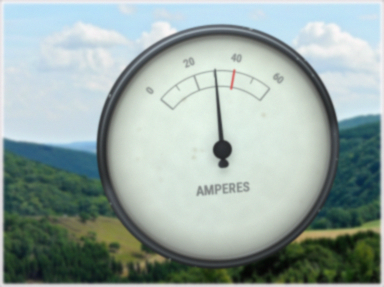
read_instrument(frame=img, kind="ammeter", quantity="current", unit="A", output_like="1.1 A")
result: 30 A
